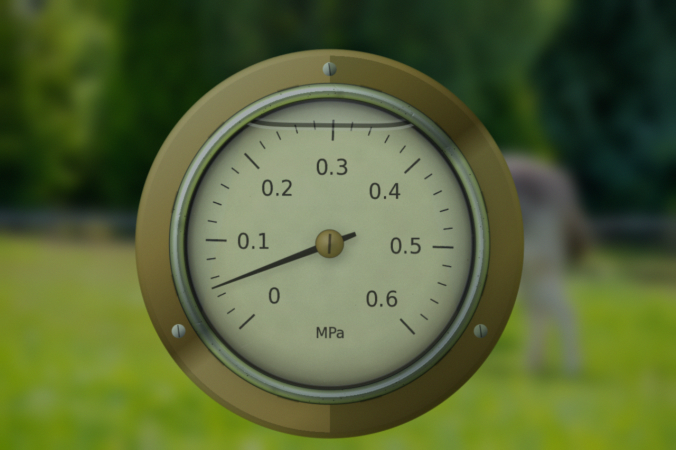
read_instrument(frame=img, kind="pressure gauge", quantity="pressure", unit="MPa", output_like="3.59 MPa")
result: 0.05 MPa
